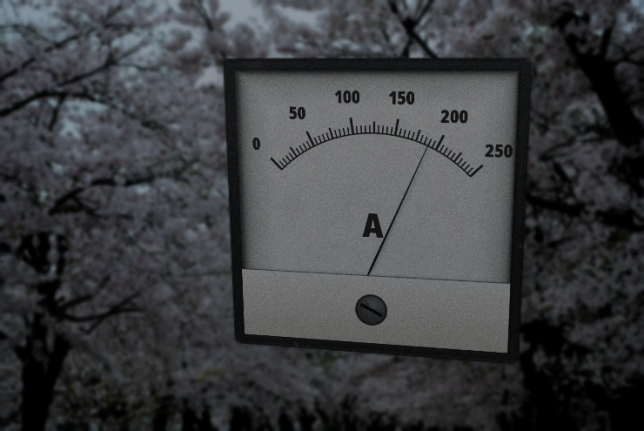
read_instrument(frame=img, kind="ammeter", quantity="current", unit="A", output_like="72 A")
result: 190 A
